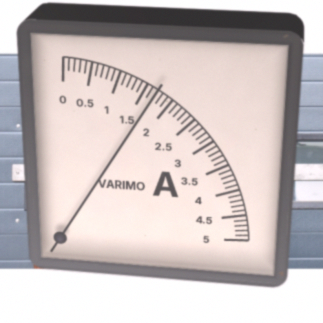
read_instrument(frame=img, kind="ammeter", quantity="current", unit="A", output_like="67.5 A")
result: 1.7 A
